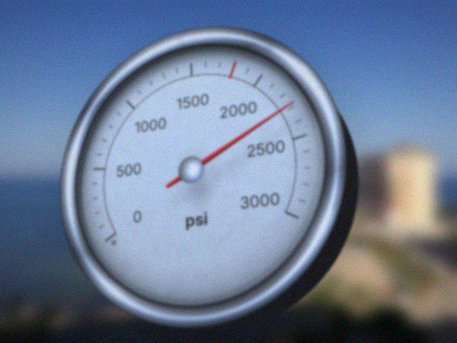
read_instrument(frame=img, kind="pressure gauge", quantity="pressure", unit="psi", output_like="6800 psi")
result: 2300 psi
